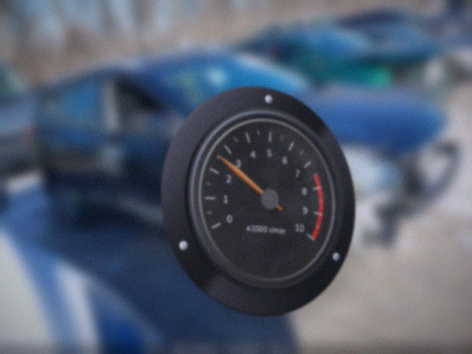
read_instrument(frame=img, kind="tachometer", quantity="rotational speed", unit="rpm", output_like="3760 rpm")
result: 2500 rpm
